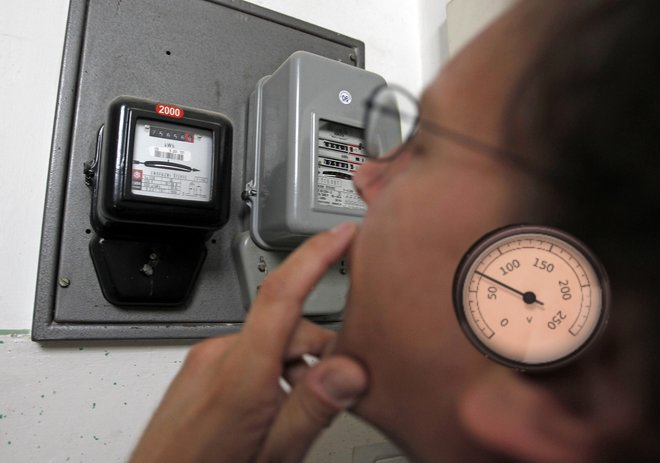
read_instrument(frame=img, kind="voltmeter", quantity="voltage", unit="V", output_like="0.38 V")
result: 70 V
